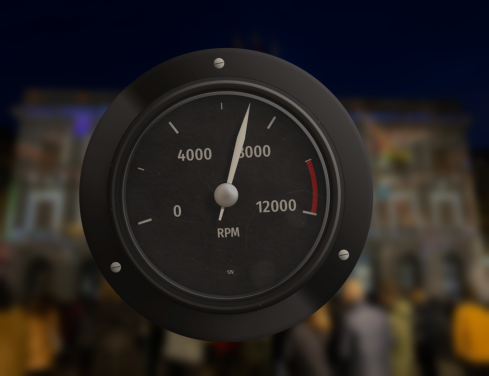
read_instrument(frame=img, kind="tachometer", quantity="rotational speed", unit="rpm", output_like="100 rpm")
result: 7000 rpm
